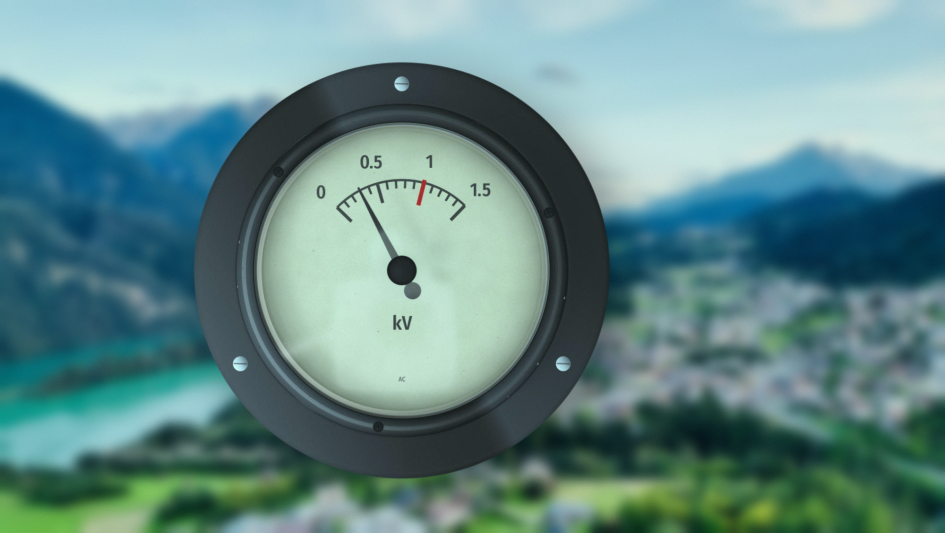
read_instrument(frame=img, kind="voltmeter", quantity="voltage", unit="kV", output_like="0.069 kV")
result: 0.3 kV
